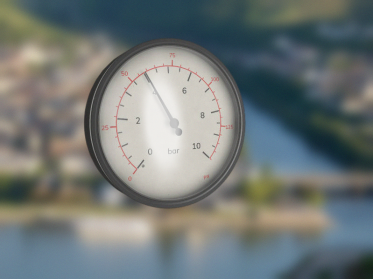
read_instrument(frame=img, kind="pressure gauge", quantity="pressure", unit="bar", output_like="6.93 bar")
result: 4 bar
